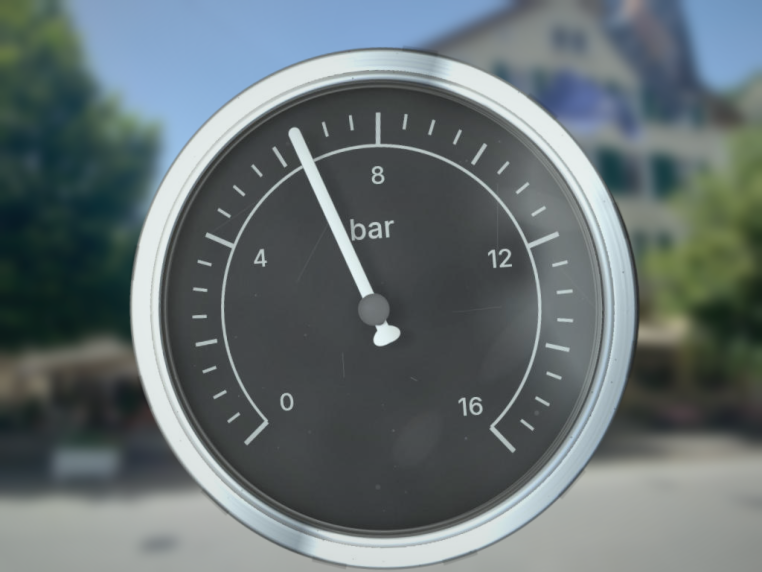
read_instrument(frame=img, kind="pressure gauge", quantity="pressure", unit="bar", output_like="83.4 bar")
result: 6.5 bar
